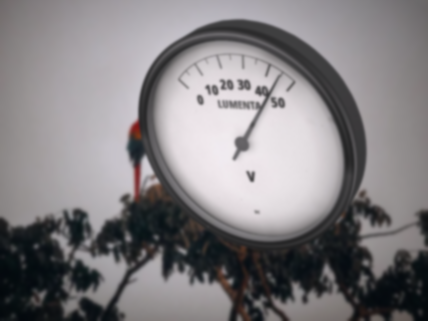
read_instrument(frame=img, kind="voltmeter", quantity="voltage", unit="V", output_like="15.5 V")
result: 45 V
